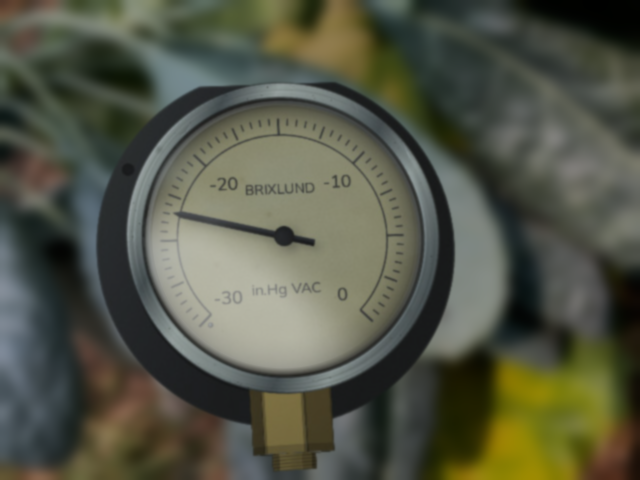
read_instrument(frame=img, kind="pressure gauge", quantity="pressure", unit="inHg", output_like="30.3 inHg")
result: -23.5 inHg
